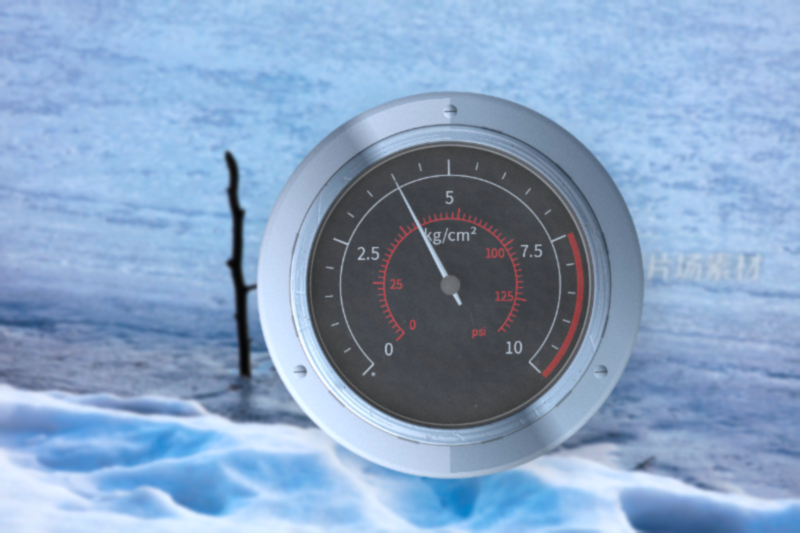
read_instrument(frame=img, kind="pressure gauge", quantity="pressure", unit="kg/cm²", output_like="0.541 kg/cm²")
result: 4 kg/cm²
